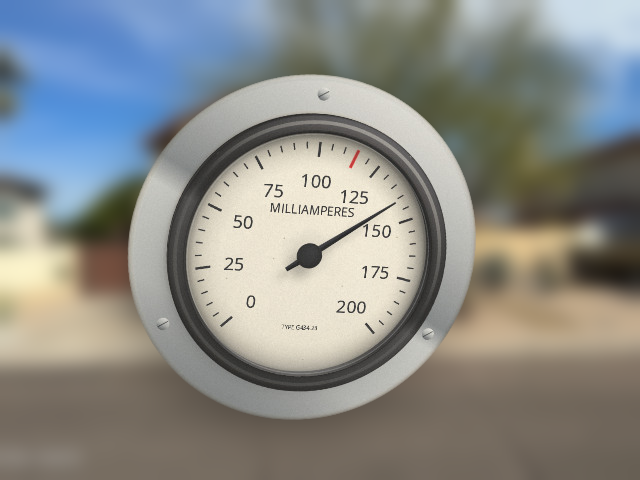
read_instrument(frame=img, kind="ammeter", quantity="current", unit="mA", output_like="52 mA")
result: 140 mA
